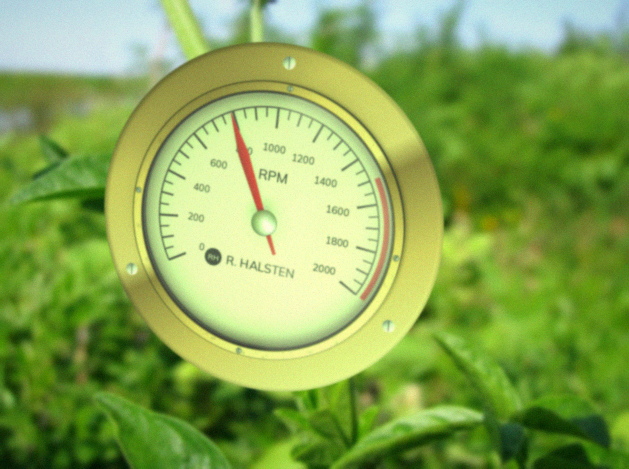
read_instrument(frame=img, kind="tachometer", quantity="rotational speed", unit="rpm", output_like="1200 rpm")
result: 800 rpm
